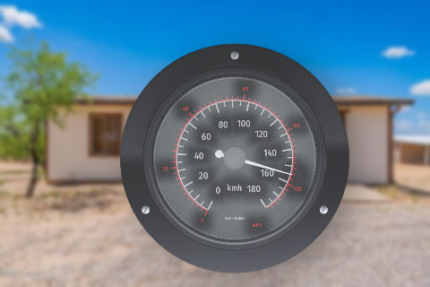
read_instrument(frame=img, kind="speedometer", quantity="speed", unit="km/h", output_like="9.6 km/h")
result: 155 km/h
